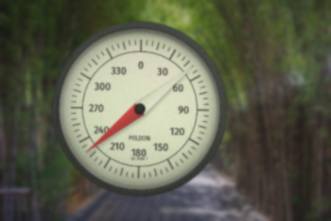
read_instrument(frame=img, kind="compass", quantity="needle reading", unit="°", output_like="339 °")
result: 230 °
